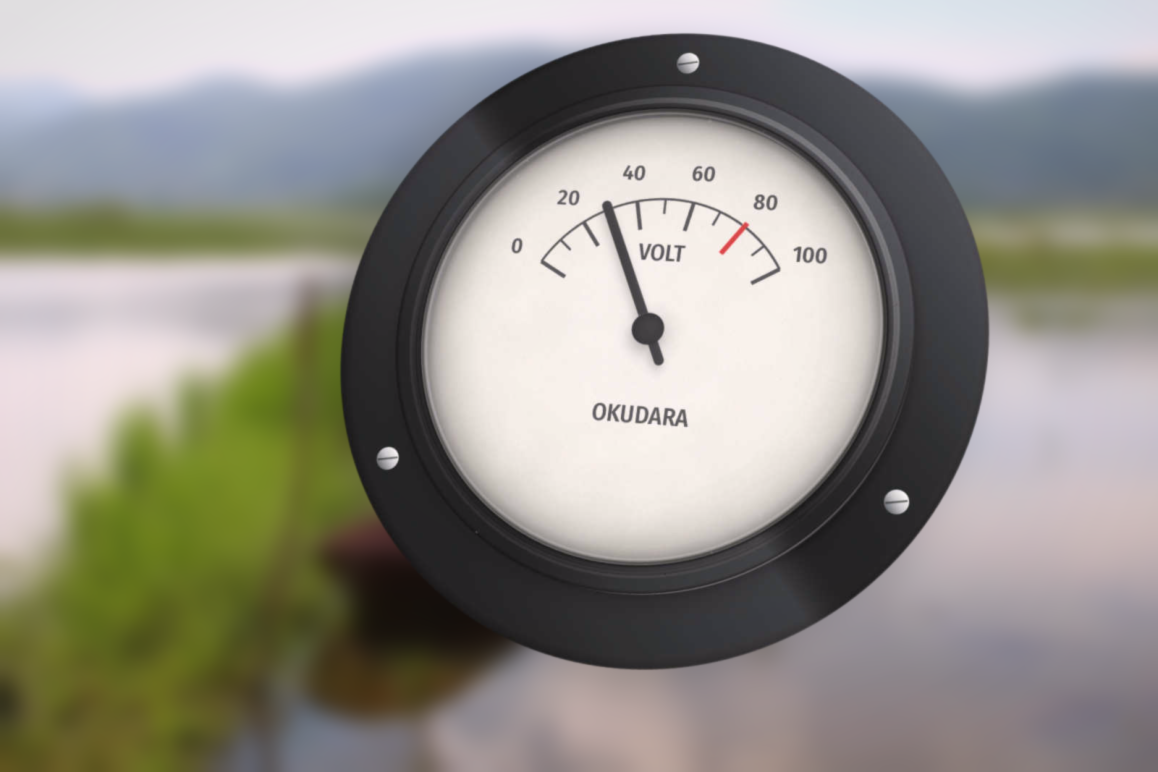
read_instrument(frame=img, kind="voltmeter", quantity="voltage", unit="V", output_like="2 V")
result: 30 V
